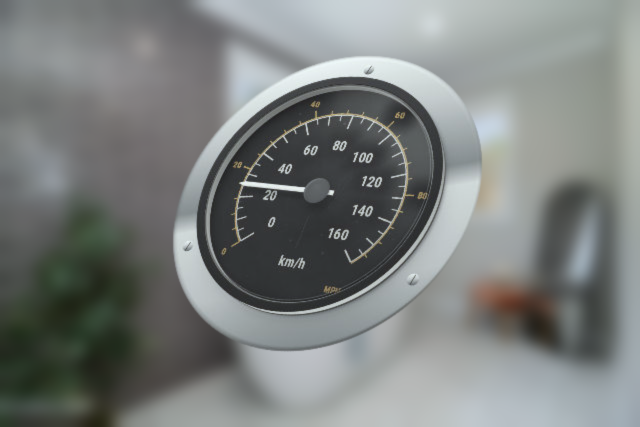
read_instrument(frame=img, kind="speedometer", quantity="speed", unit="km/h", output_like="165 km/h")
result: 25 km/h
